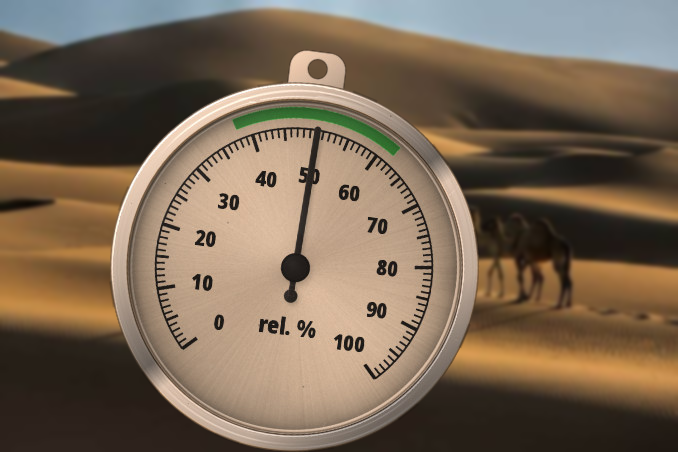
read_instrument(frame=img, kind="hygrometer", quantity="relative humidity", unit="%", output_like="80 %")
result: 50 %
